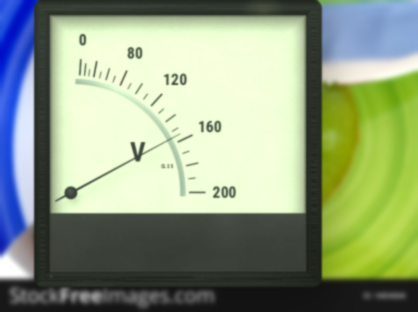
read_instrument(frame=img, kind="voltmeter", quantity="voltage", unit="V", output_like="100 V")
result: 155 V
